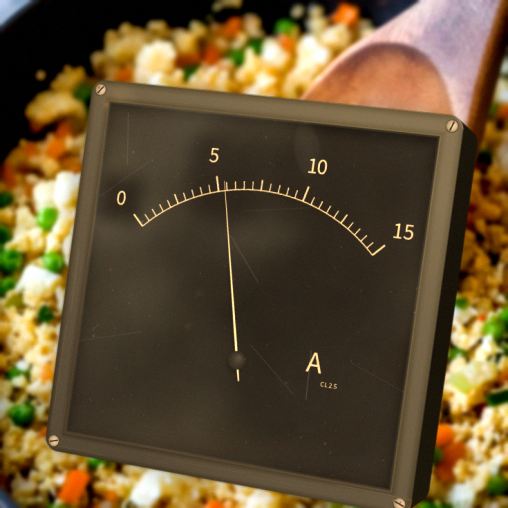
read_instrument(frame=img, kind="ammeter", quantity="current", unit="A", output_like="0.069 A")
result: 5.5 A
